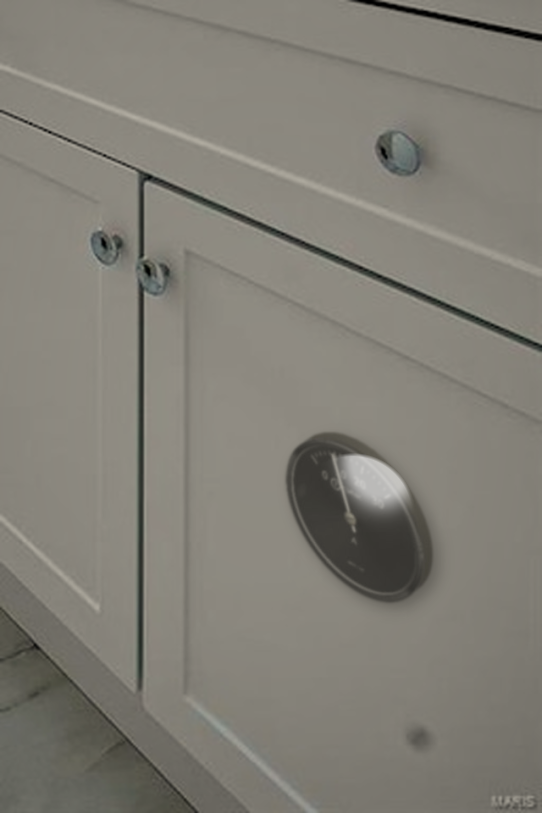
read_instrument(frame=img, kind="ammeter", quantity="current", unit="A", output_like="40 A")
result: 10 A
